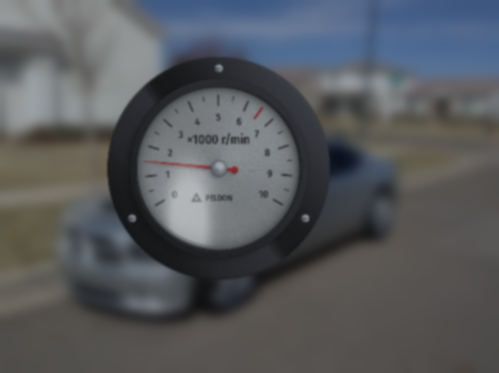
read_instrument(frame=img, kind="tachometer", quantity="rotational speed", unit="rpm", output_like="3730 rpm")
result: 1500 rpm
